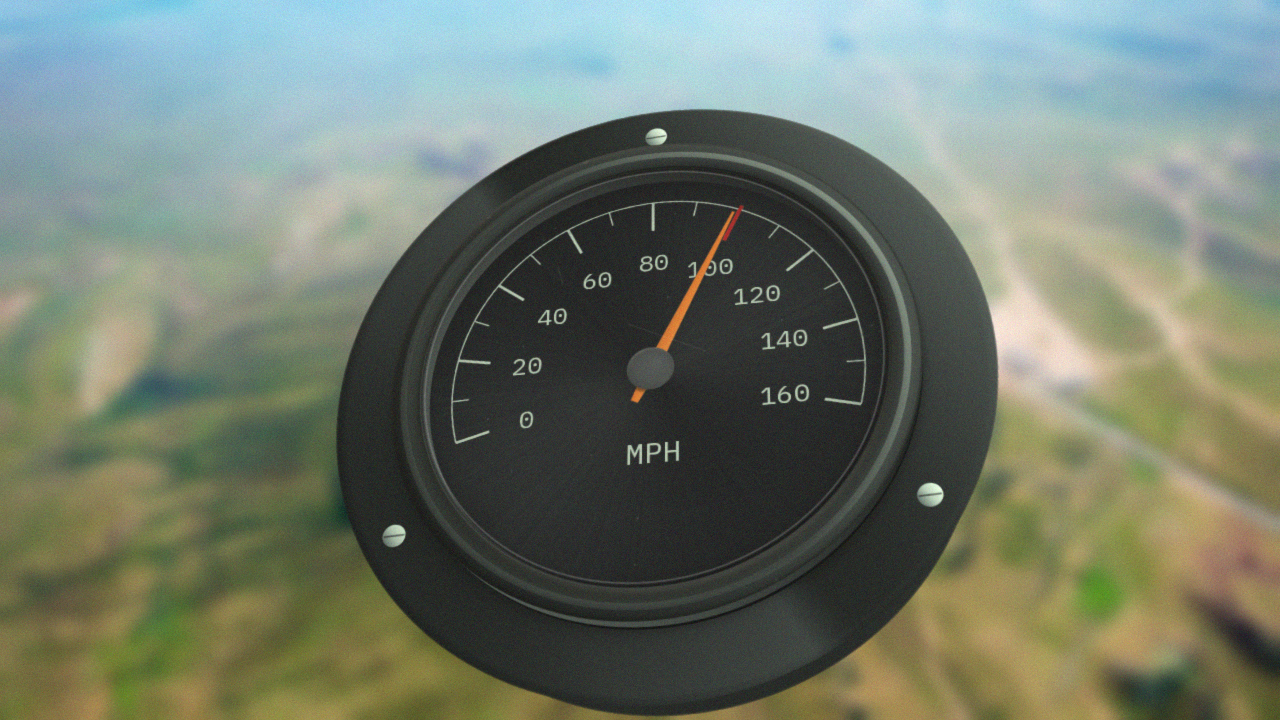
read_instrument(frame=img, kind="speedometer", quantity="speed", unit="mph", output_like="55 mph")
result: 100 mph
